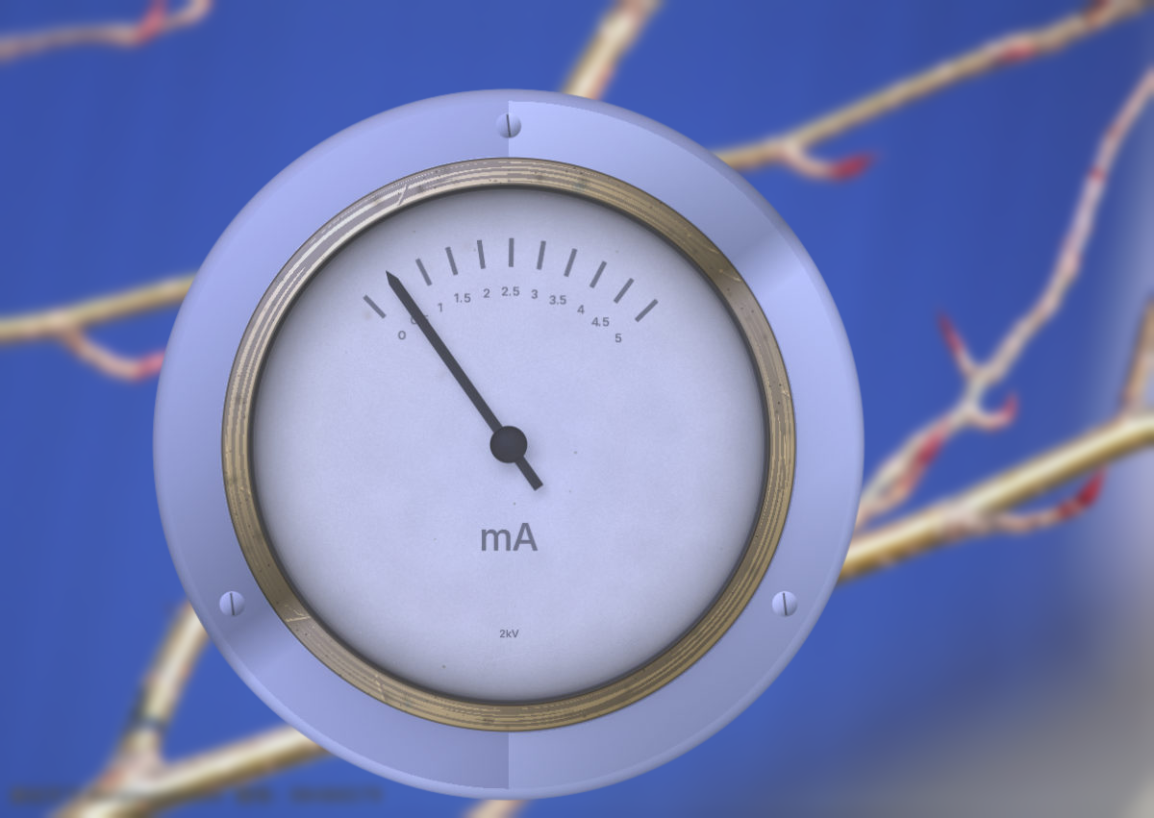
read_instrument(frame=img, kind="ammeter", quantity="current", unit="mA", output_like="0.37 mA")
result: 0.5 mA
